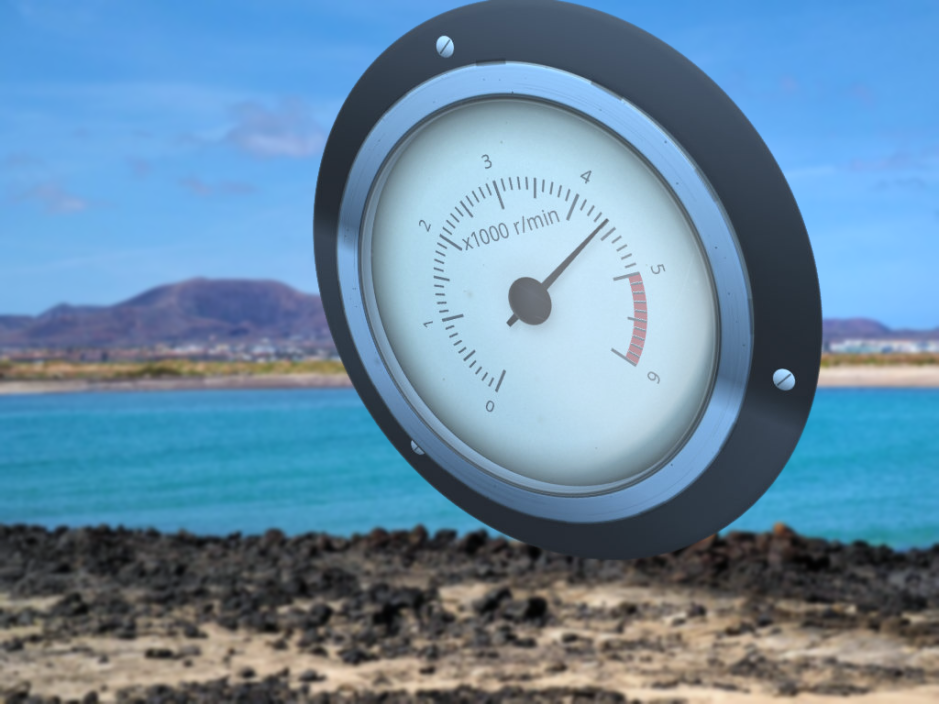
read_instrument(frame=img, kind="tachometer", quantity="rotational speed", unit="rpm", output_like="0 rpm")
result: 4400 rpm
